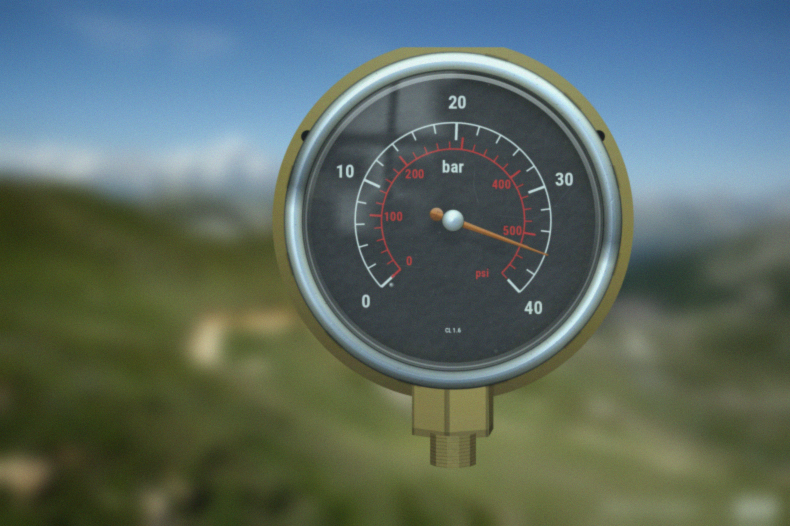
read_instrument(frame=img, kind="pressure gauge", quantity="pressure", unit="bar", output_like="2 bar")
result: 36 bar
